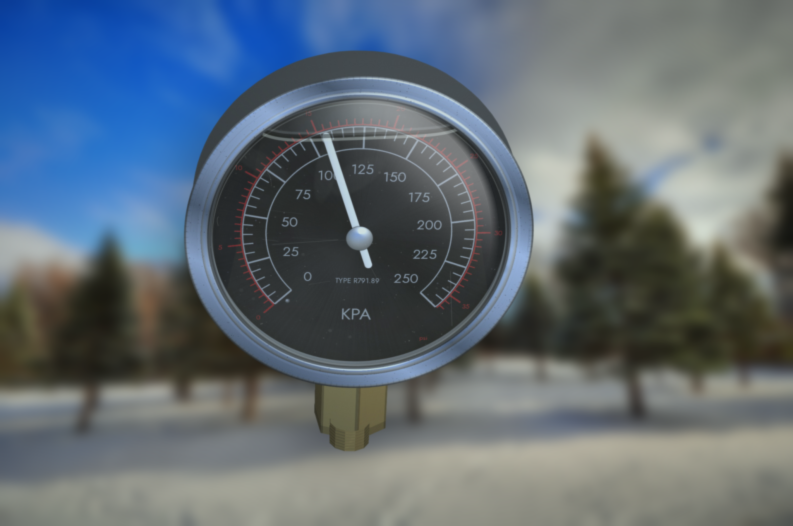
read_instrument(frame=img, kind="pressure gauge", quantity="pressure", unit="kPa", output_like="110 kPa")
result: 107.5 kPa
